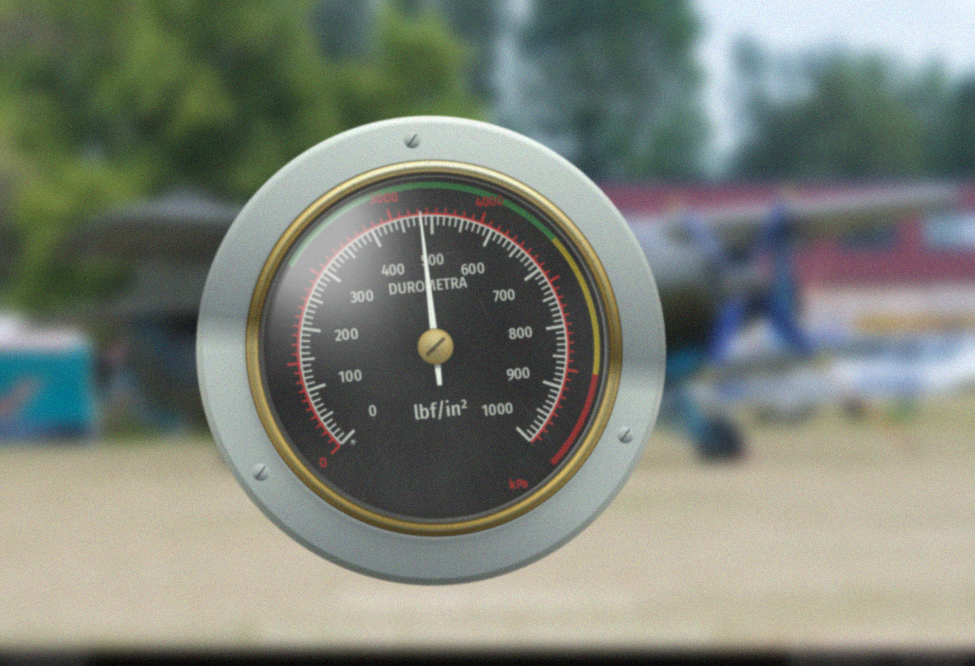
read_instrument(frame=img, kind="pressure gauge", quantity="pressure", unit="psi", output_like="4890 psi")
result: 480 psi
